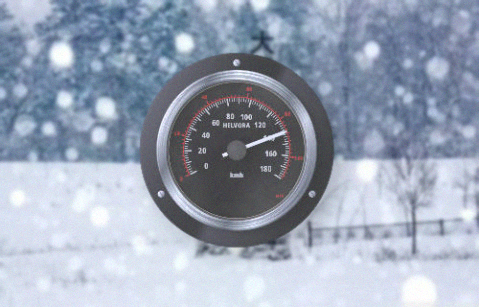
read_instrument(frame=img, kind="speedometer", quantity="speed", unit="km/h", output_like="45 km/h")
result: 140 km/h
